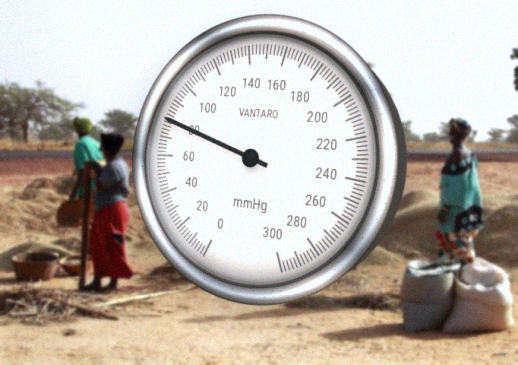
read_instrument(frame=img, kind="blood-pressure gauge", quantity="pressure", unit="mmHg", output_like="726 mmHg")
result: 80 mmHg
